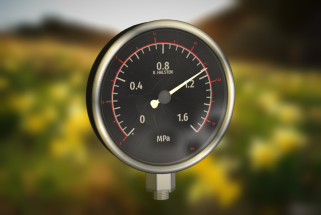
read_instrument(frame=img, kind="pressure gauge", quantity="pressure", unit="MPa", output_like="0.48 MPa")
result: 1.15 MPa
